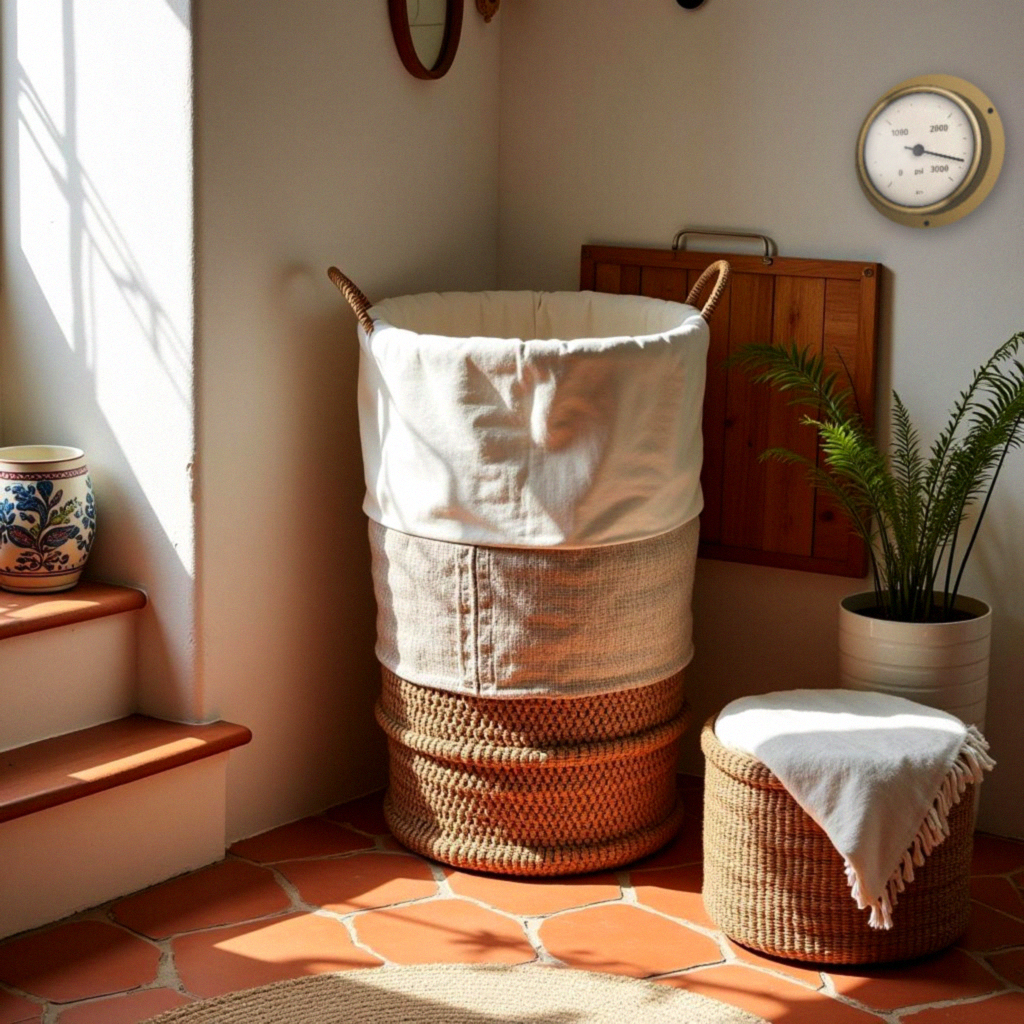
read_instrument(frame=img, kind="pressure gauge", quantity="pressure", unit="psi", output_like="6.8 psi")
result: 2700 psi
